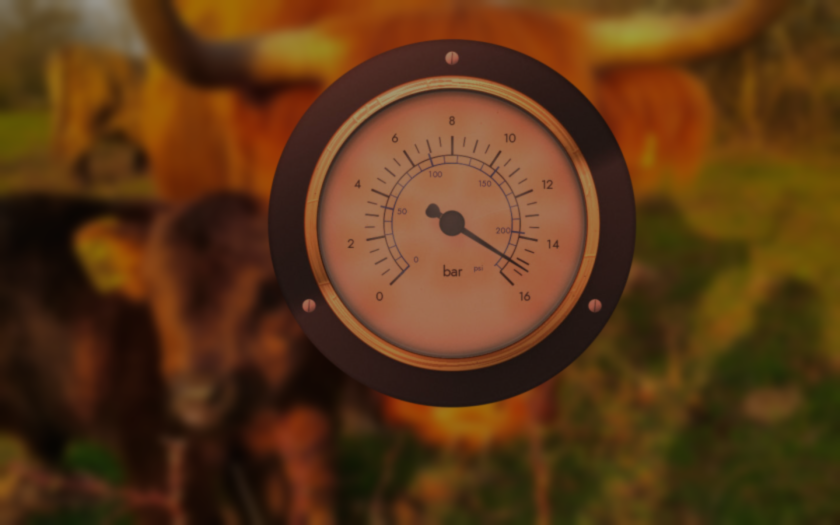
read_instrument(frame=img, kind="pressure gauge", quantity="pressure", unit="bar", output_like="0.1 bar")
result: 15.25 bar
